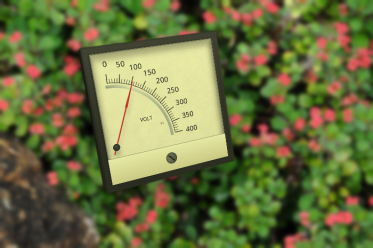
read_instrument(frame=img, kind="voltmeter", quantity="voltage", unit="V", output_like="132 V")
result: 100 V
